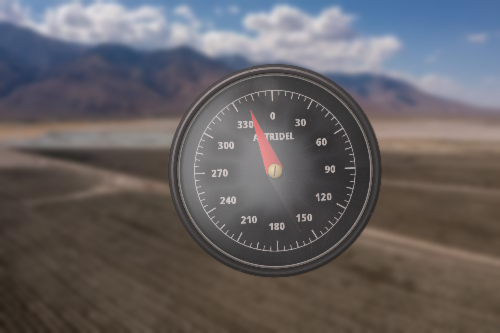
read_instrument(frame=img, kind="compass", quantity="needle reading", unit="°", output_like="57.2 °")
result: 340 °
